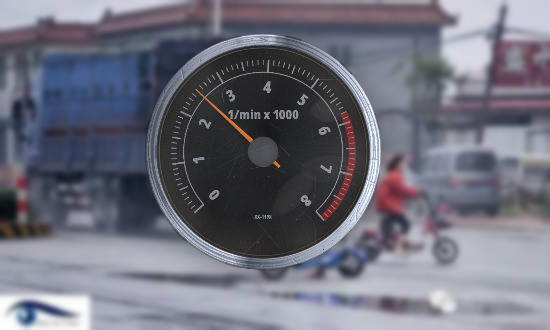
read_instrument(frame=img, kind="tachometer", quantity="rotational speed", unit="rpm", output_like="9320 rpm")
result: 2500 rpm
